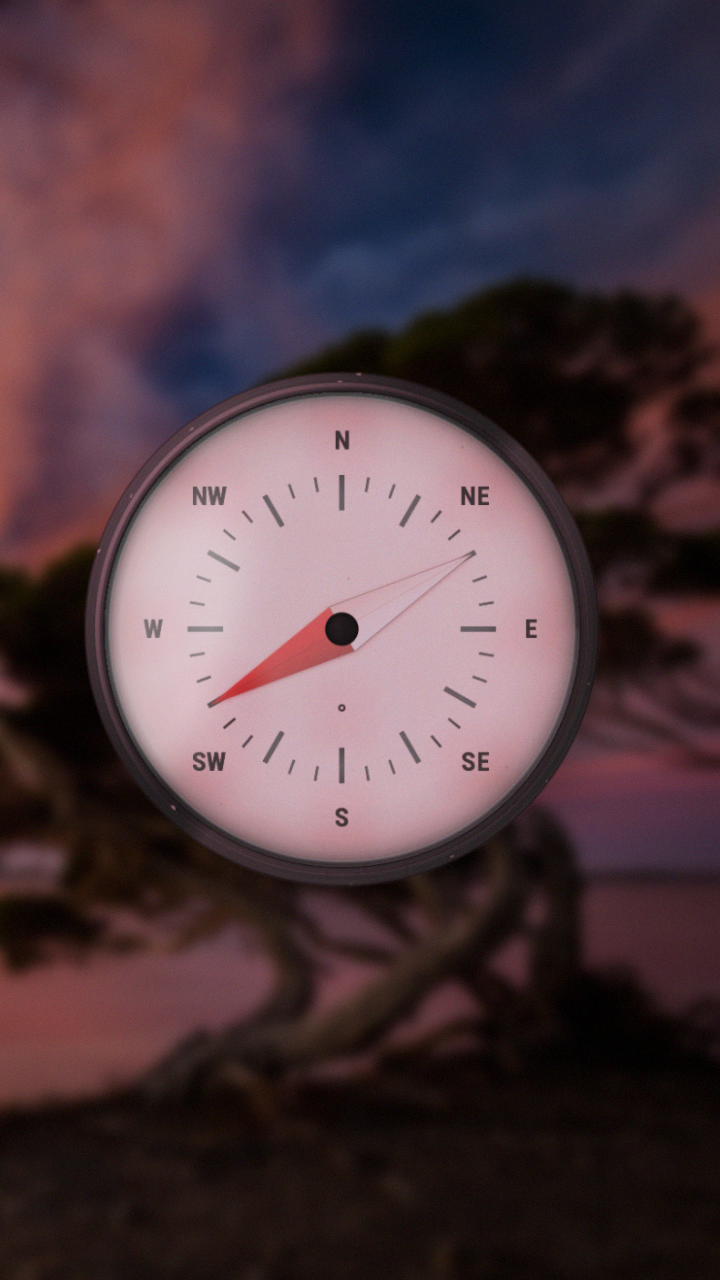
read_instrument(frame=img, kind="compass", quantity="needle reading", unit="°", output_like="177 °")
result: 240 °
